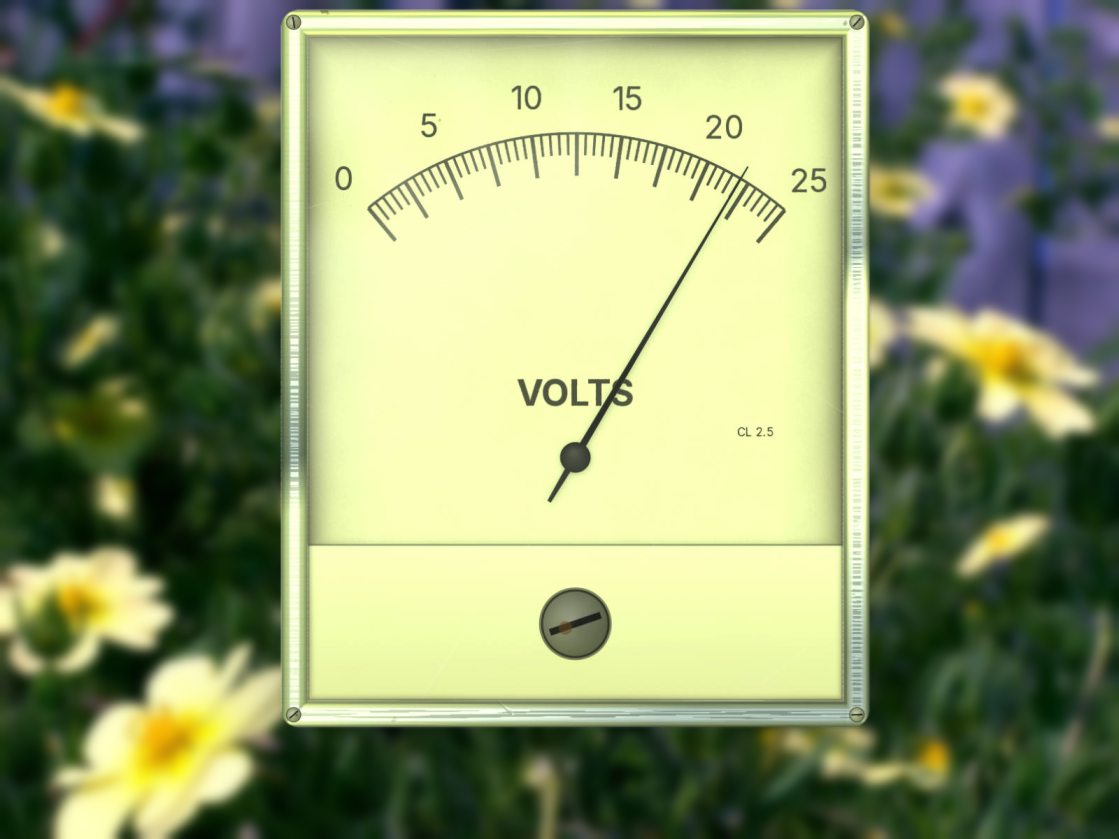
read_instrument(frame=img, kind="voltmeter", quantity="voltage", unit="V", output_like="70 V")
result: 22 V
